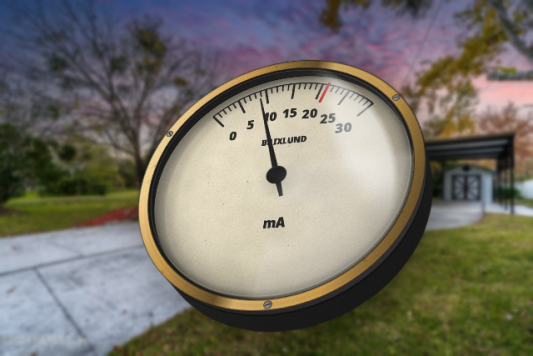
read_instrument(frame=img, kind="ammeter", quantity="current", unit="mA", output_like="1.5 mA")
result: 9 mA
